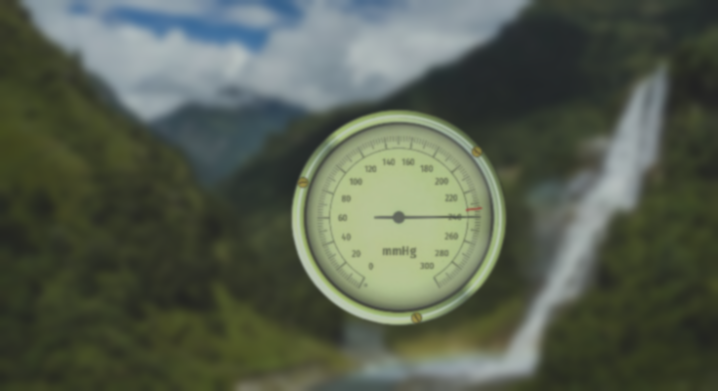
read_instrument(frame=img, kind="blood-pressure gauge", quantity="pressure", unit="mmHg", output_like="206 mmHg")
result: 240 mmHg
